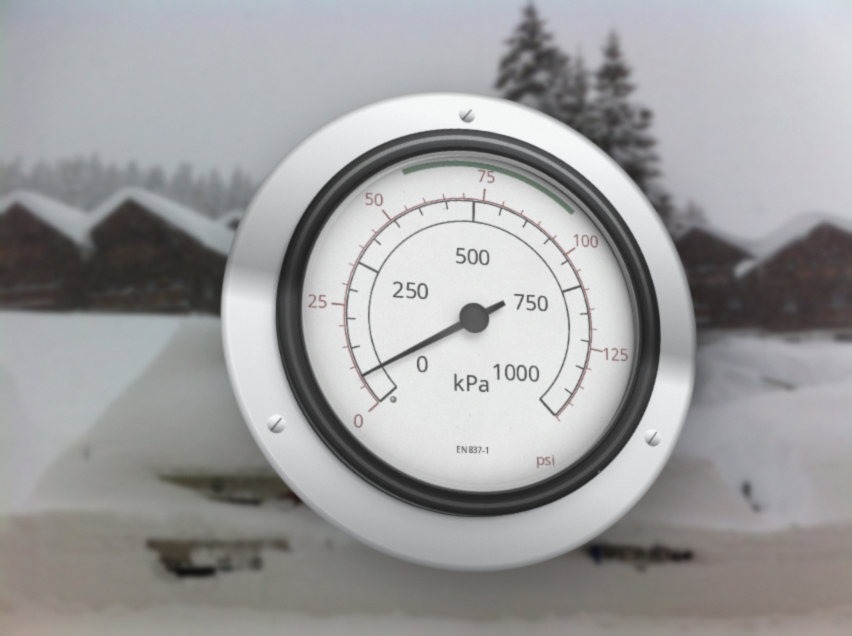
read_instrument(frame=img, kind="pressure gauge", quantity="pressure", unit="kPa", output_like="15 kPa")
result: 50 kPa
